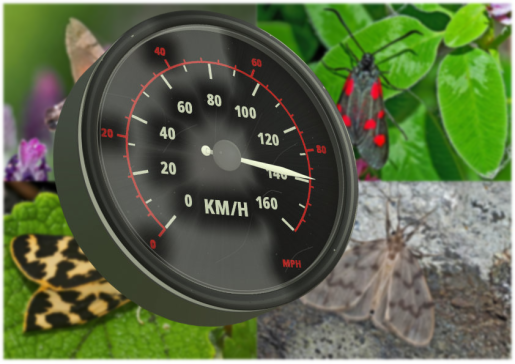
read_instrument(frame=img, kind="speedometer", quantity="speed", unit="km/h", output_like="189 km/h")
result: 140 km/h
